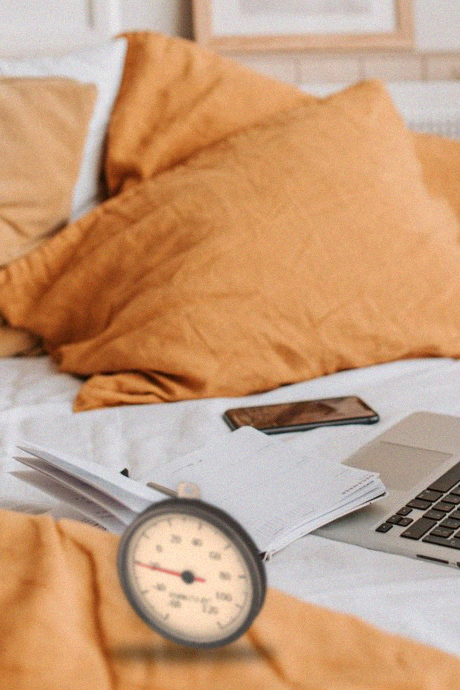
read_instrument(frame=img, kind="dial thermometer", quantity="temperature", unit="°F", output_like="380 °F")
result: -20 °F
